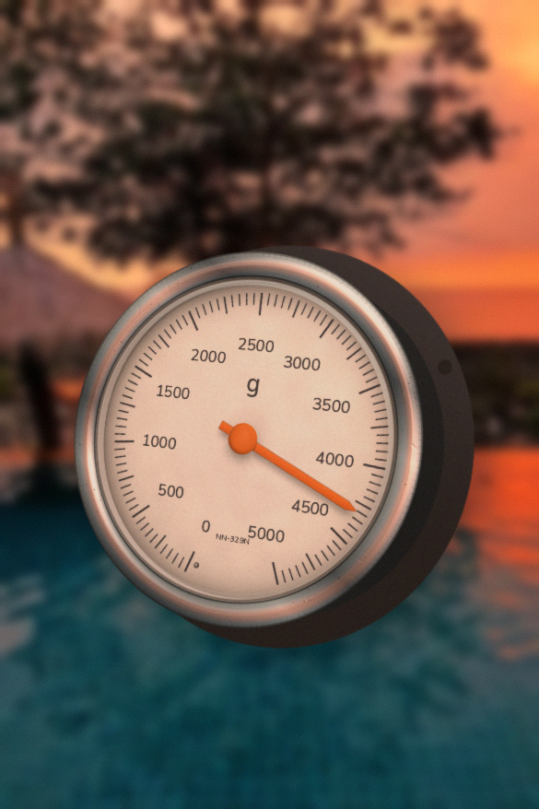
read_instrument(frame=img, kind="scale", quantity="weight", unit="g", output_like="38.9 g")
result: 4300 g
